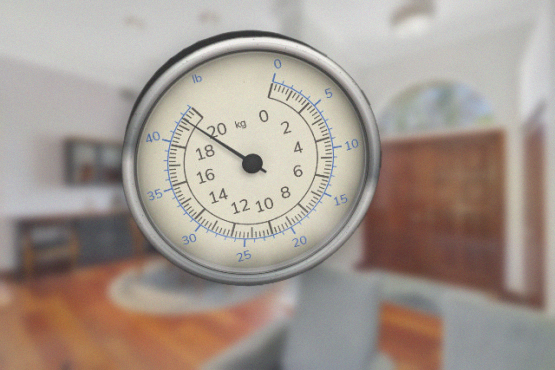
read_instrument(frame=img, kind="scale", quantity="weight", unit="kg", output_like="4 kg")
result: 19.4 kg
